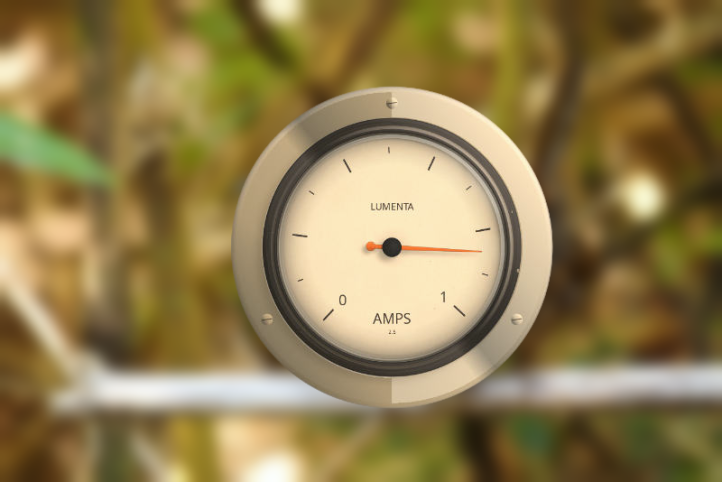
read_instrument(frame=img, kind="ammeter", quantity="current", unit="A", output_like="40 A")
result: 0.85 A
